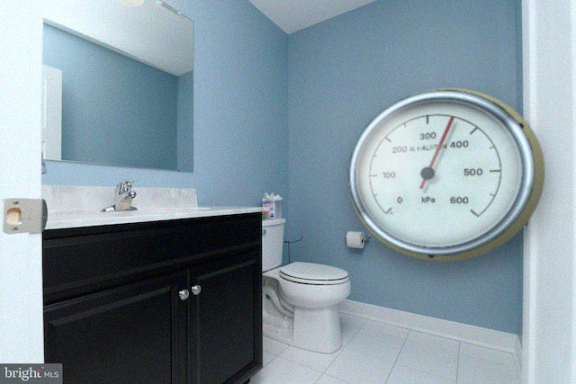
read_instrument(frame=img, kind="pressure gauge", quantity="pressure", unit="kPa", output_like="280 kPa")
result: 350 kPa
